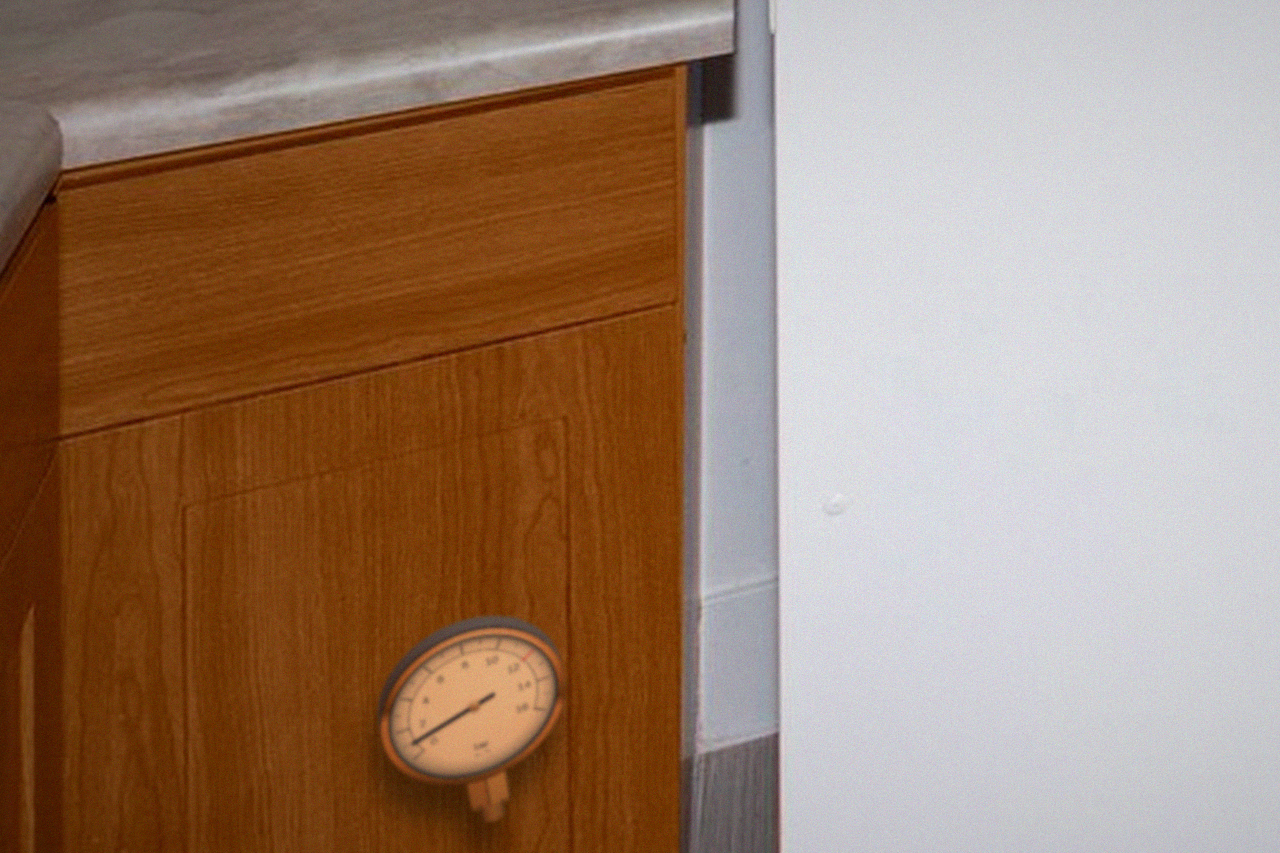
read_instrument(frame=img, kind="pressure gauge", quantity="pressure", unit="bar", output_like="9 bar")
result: 1 bar
